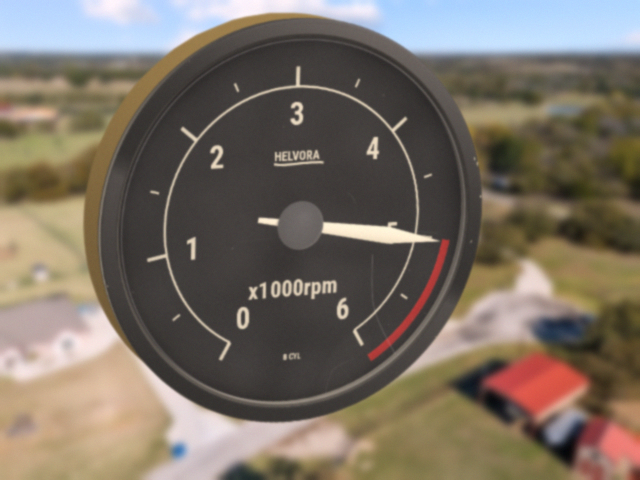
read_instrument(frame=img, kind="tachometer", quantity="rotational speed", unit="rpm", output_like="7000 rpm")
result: 5000 rpm
